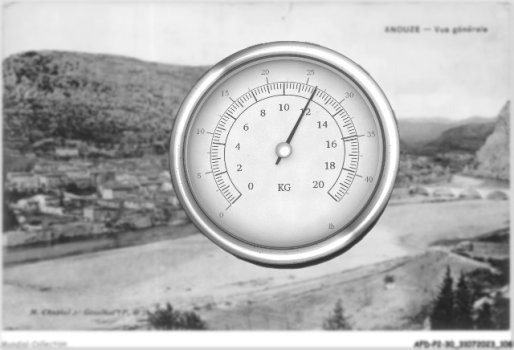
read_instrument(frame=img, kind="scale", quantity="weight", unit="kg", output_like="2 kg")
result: 12 kg
